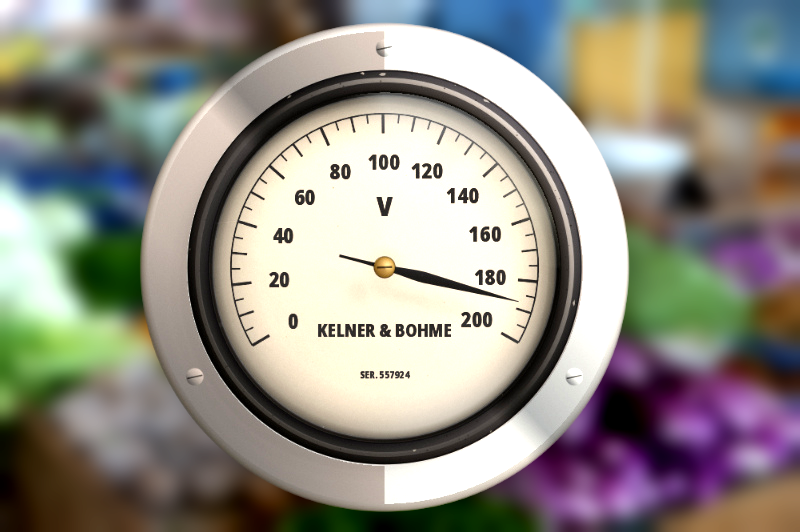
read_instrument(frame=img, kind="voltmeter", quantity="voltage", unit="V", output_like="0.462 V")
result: 187.5 V
